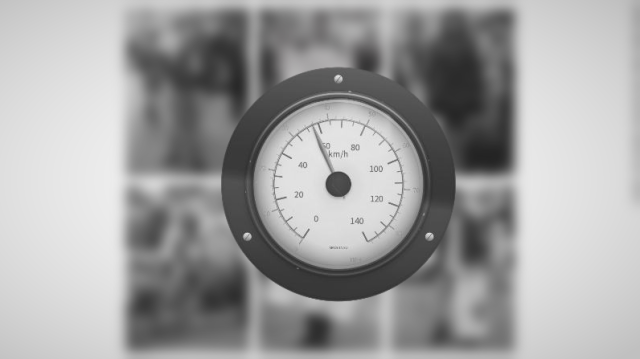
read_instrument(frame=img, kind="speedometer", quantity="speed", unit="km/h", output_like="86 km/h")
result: 57.5 km/h
